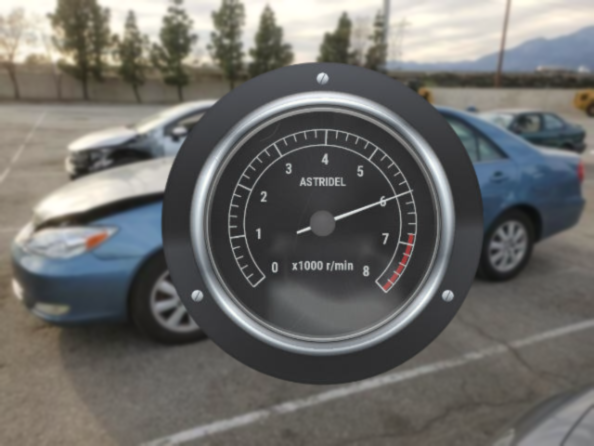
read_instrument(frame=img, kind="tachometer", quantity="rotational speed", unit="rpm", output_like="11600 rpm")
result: 6000 rpm
